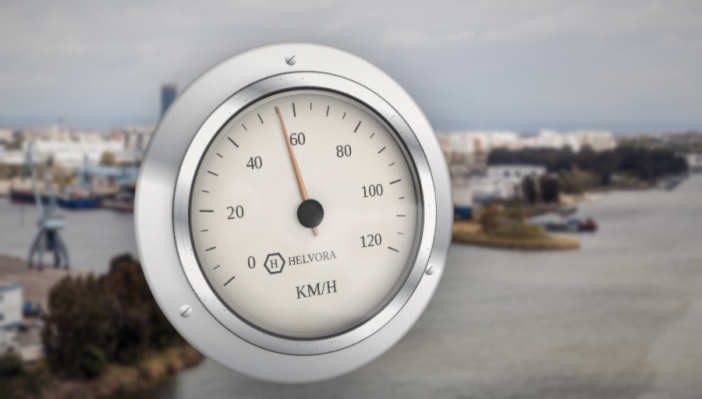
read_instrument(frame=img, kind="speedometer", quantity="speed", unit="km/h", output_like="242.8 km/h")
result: 55 km/h
